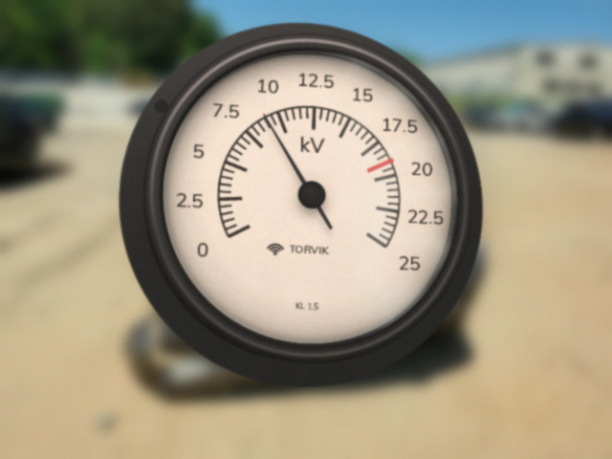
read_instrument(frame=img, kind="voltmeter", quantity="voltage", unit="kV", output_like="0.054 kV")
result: 9 kV
